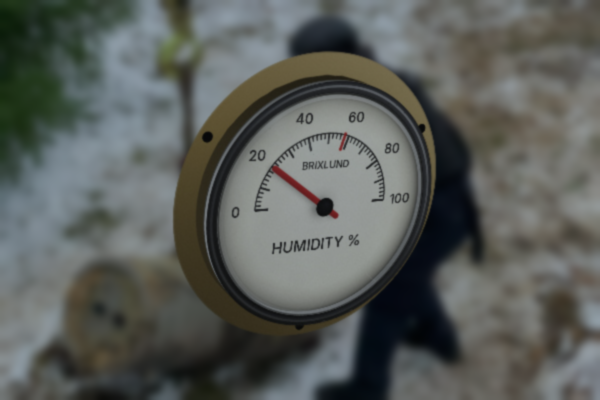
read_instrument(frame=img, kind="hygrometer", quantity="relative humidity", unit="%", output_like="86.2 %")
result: 20 %
